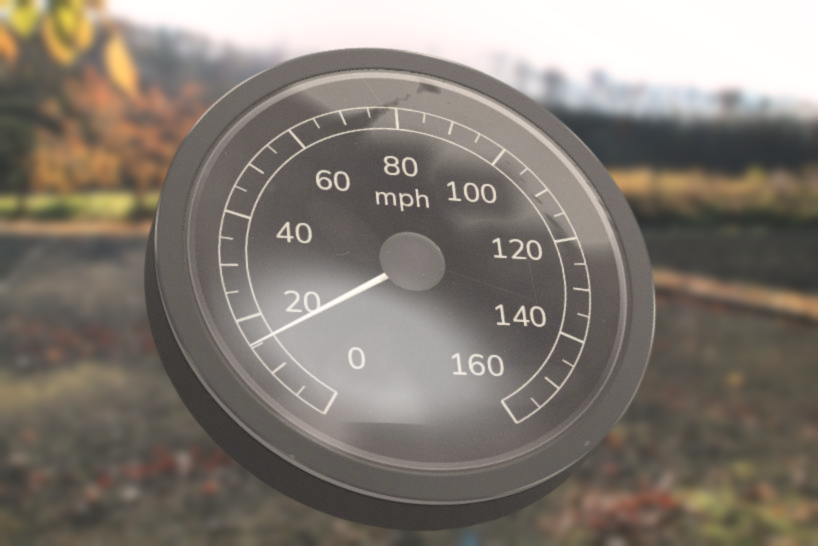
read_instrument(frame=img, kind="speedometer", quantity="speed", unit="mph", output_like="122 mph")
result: 15 mph
